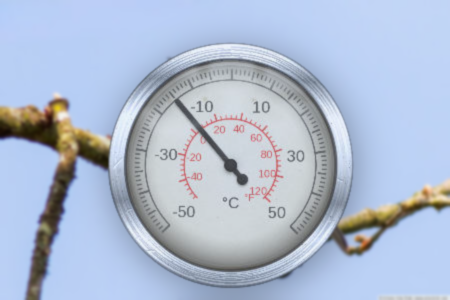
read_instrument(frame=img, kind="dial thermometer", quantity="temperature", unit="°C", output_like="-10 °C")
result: -15 °C
